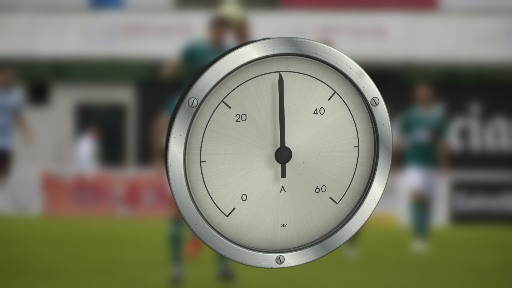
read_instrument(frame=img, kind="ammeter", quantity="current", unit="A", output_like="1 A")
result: 30 A
